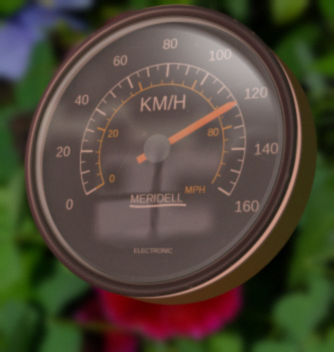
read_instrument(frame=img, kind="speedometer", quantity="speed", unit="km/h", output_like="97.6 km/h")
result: 120 km/h
